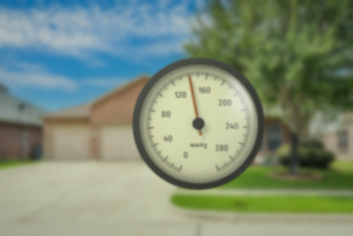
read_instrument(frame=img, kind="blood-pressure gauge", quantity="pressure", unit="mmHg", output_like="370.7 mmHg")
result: 140 mmHg
